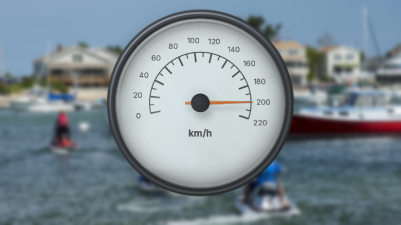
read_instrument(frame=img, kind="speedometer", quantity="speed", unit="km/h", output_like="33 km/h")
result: 200 km/h
